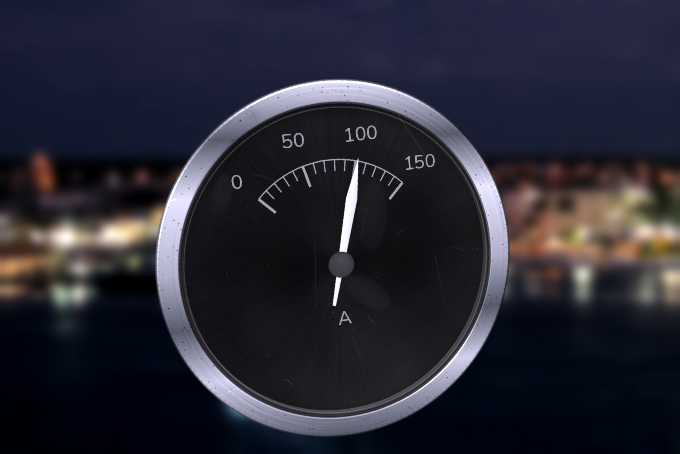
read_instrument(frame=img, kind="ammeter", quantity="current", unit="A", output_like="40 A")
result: 100 A
